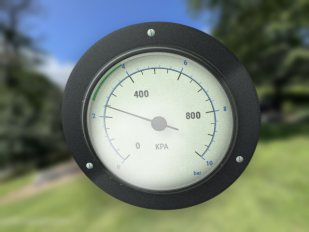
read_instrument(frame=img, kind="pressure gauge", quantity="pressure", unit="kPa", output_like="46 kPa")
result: 250 kPa
